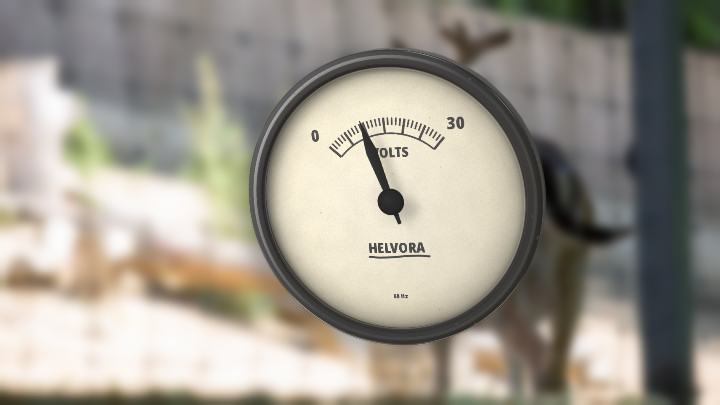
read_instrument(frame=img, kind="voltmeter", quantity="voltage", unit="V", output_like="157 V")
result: 10 V
